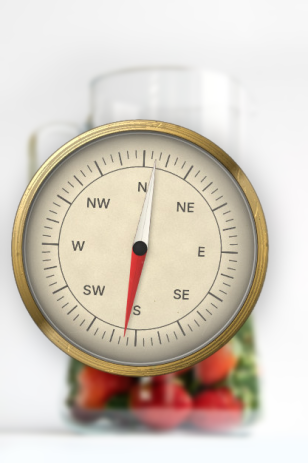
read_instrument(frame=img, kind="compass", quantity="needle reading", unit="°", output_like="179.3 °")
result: 187.5 °
